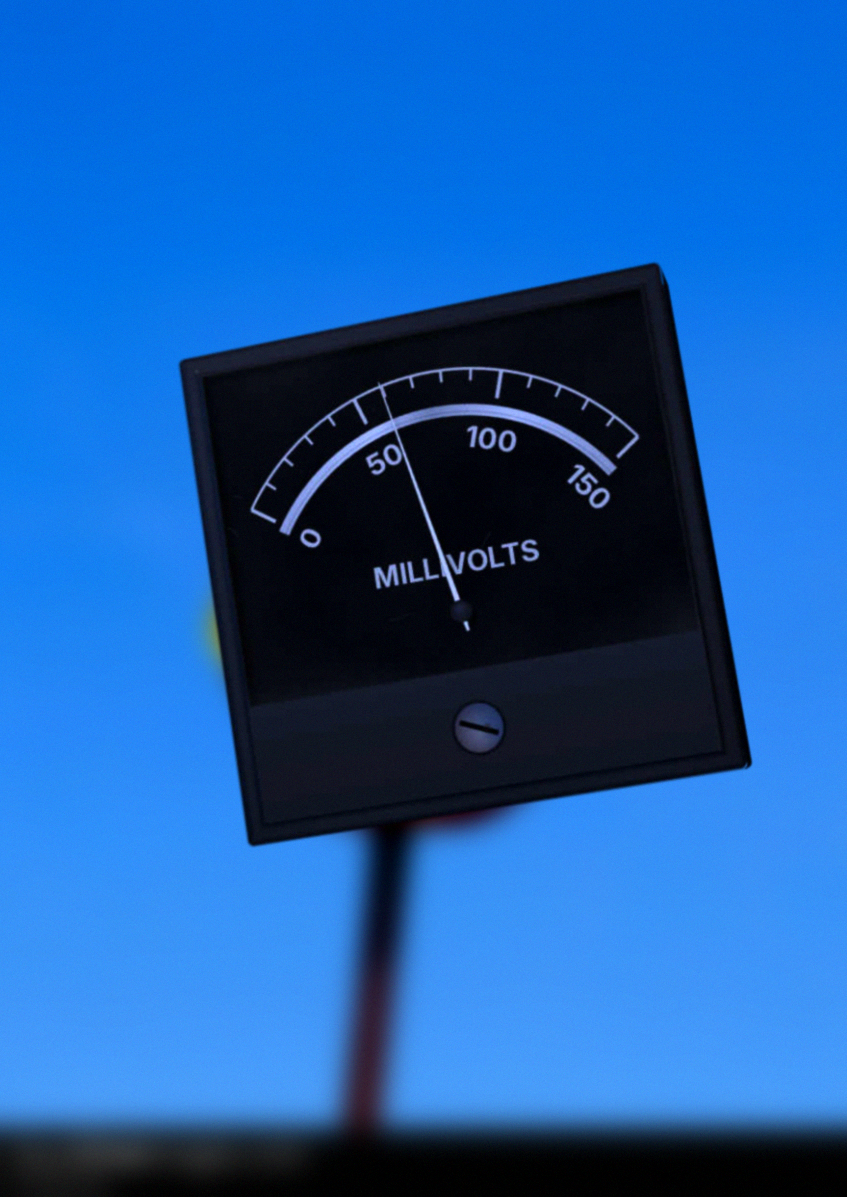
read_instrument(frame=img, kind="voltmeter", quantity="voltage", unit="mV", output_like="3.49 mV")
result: 60 mV
